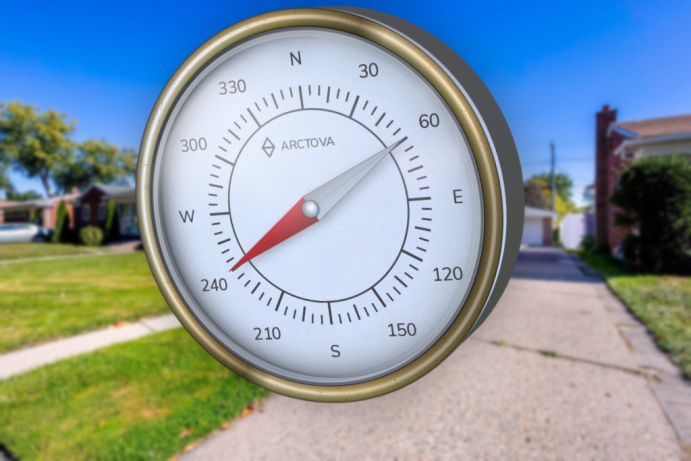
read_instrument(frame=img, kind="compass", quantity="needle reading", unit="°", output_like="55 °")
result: 240 °
